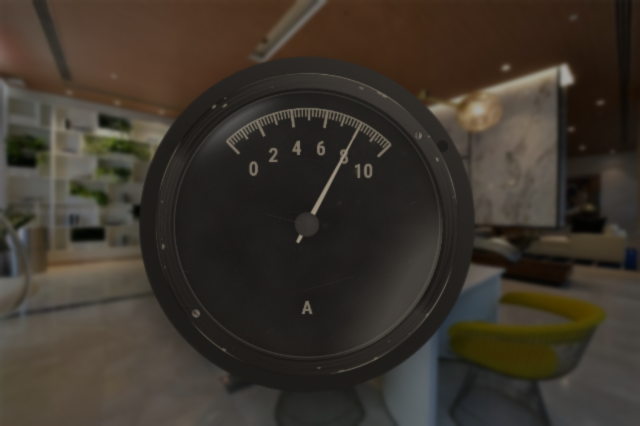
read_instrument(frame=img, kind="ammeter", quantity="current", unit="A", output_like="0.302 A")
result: 8 A
